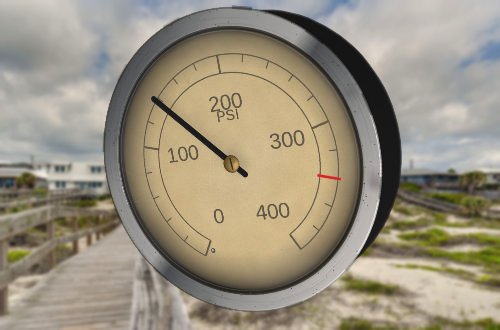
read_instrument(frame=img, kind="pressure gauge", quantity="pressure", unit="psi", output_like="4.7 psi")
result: 140 psi
